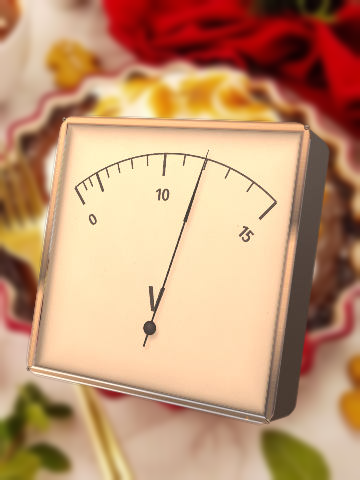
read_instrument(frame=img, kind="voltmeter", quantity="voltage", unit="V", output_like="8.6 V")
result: 12 V
